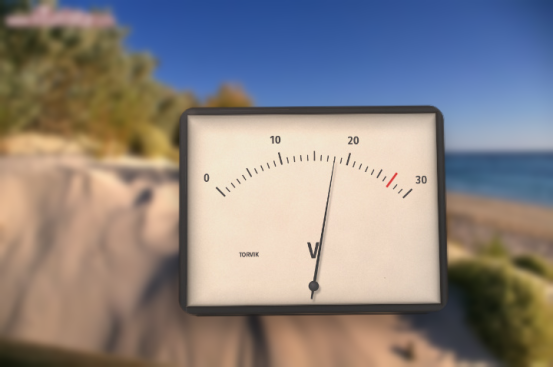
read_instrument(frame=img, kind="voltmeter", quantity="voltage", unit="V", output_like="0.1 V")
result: 18 V
